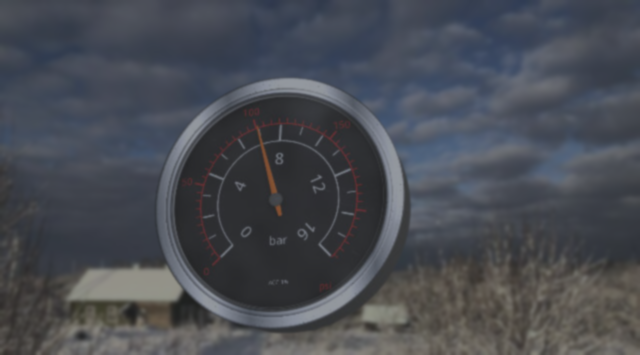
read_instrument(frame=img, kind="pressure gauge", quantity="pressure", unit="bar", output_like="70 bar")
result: 7 bar
